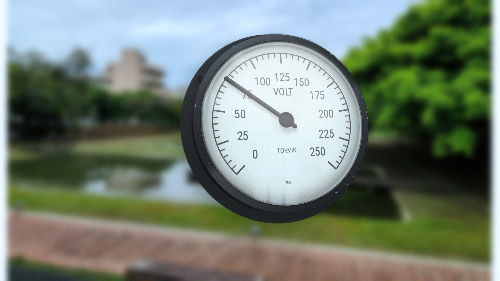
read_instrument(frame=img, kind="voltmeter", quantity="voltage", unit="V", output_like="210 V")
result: 75 V
